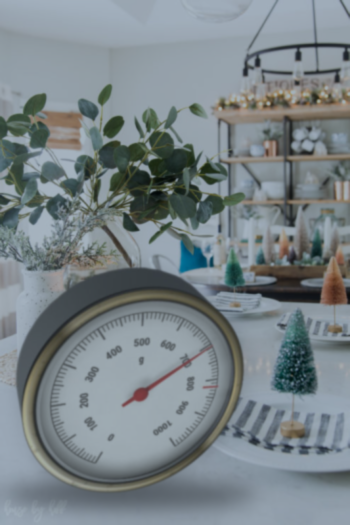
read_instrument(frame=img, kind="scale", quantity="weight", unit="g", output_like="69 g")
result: 700 g
